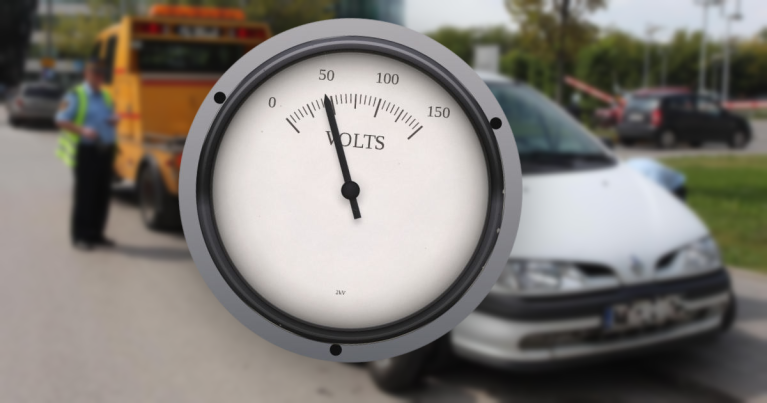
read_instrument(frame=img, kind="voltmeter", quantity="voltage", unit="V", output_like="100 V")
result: 45 V
